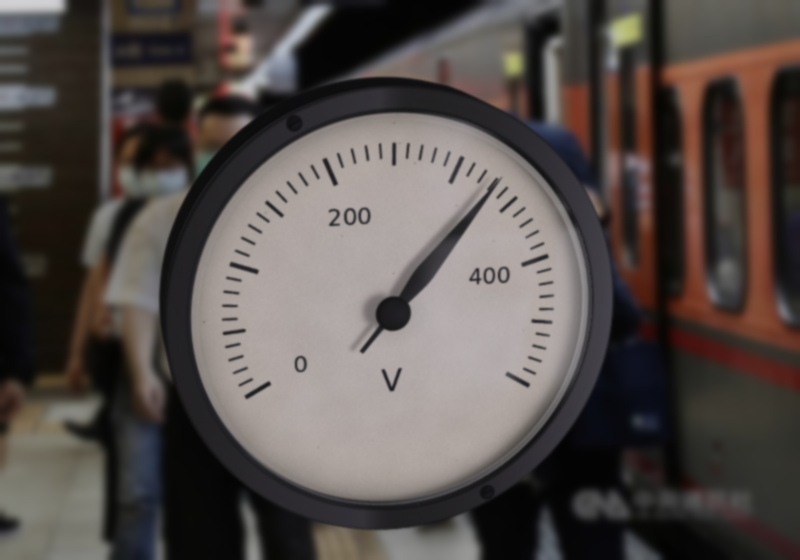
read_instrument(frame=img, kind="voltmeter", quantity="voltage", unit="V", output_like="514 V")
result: 330 V
